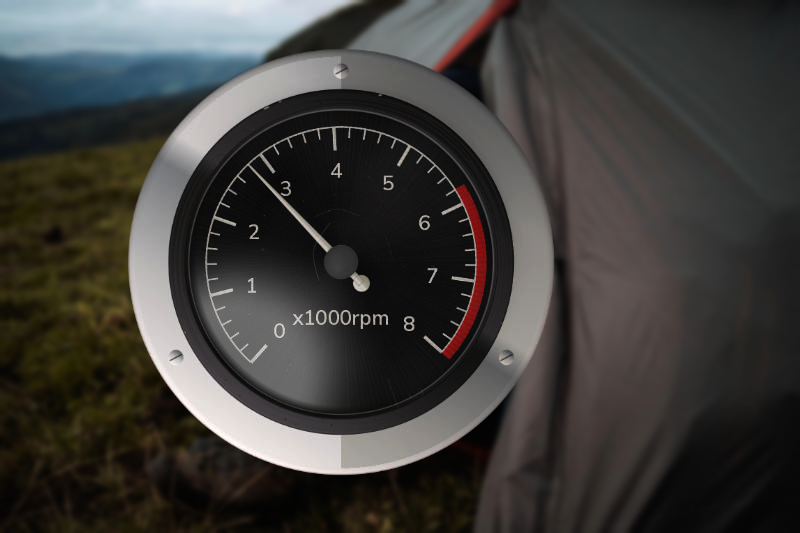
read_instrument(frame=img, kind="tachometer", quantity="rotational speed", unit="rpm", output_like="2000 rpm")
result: 2800 rpm
